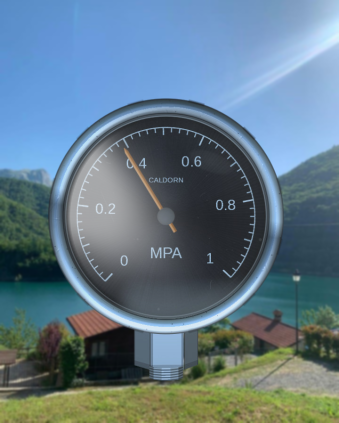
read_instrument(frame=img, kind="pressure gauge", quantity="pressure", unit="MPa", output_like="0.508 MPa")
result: 0.39 MPa
